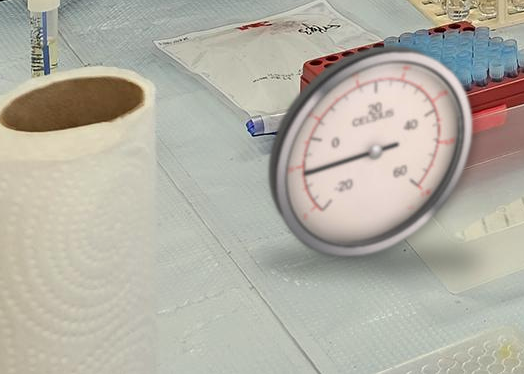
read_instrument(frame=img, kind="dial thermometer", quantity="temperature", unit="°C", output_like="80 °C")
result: -8 °C
